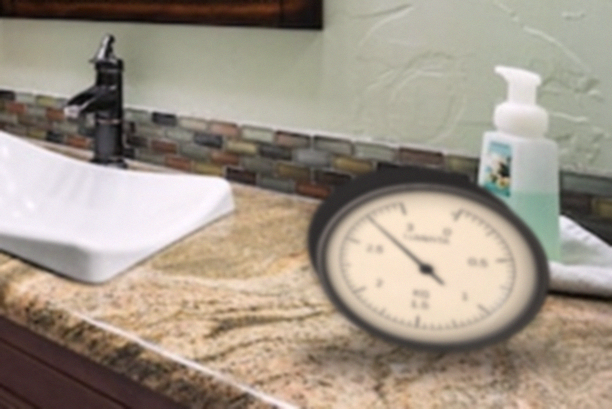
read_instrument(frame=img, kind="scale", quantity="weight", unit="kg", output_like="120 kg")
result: 2.75 kg
